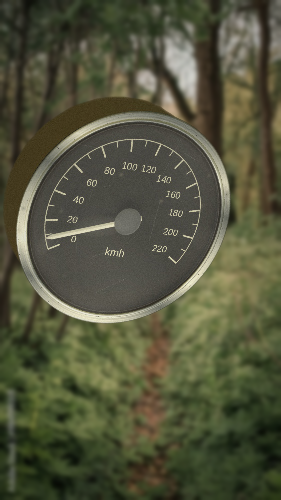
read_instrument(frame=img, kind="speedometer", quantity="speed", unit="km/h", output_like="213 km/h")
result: 10 km/h
